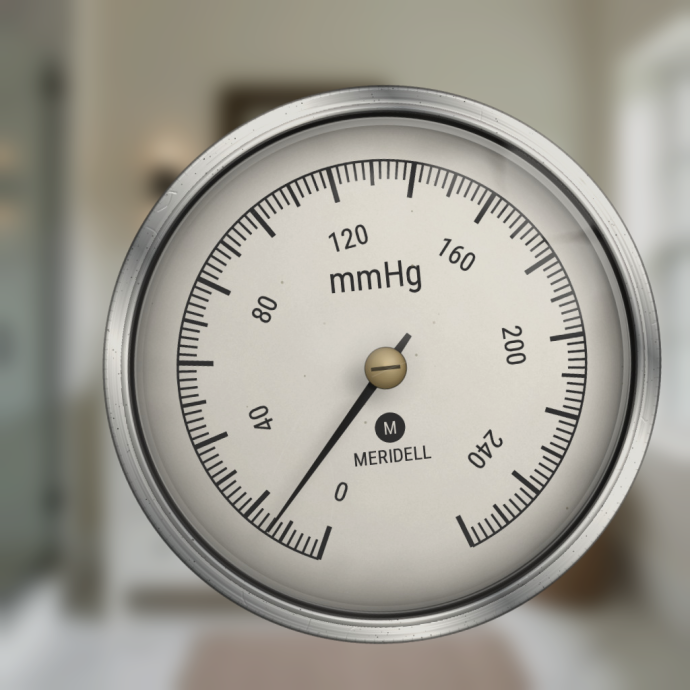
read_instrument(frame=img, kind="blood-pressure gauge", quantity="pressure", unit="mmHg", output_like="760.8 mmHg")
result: 14 mmHg
